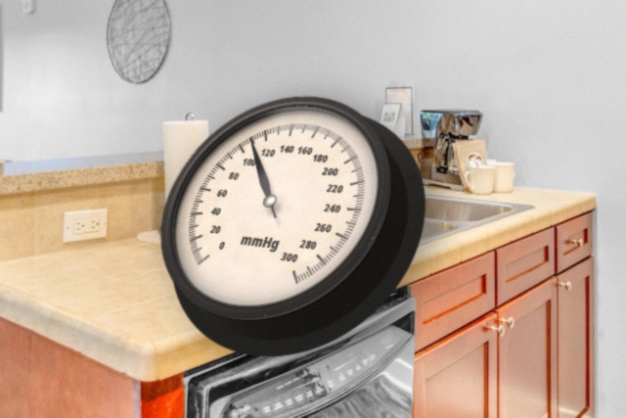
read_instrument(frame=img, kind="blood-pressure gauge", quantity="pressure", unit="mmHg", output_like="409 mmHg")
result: 110 mmHg
